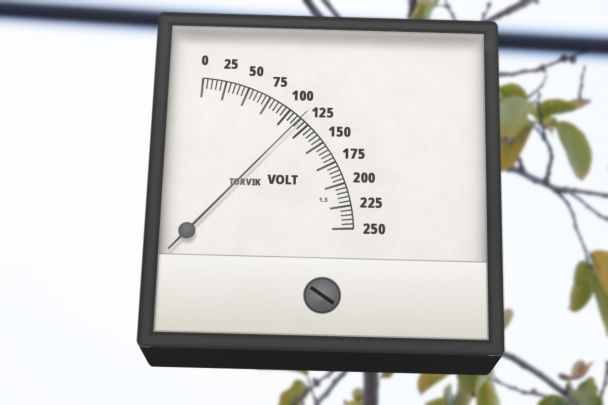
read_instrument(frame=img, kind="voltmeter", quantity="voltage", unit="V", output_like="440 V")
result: 115 V
